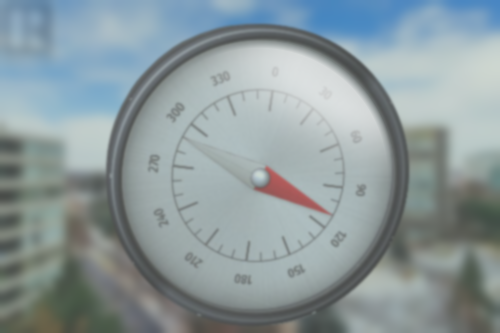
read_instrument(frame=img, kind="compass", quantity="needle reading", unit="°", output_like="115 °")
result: 110 °
